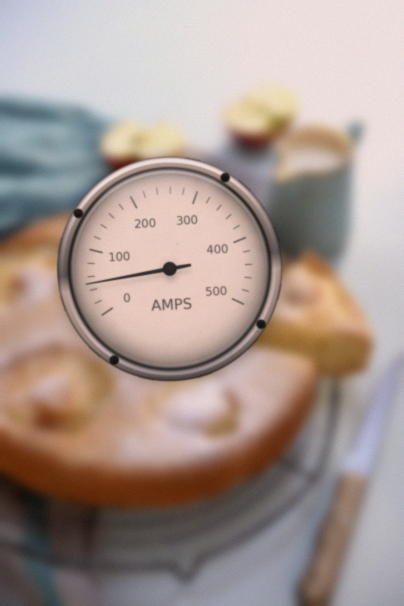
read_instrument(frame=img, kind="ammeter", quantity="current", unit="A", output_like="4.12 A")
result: 50 A
